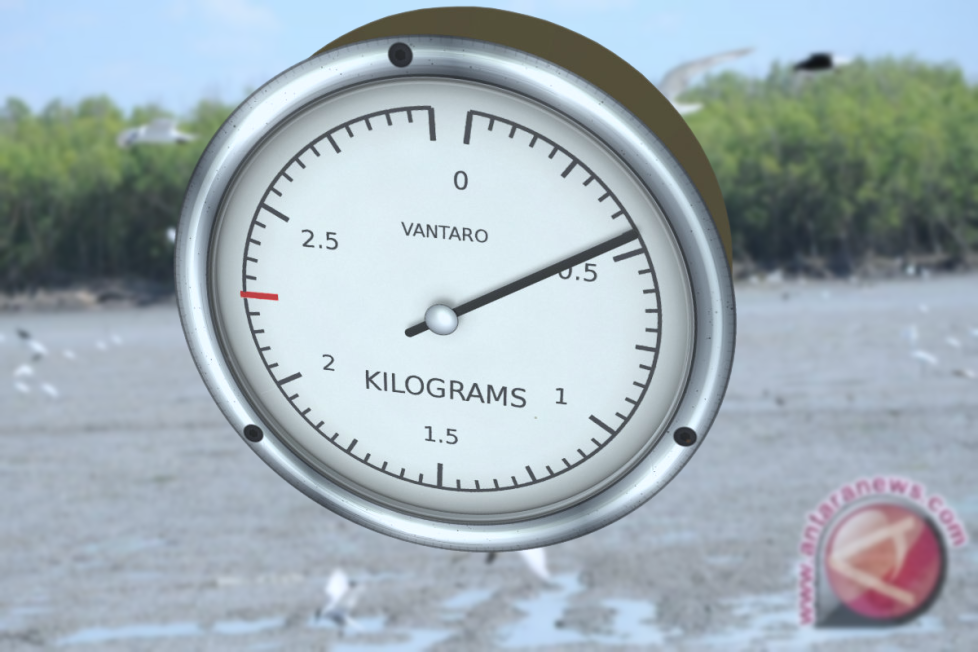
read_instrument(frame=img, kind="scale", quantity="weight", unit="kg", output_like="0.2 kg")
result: 0.45 kg
